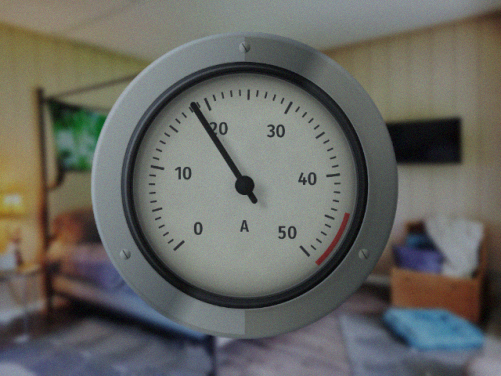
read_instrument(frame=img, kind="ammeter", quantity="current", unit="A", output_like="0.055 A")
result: 18.5 A
